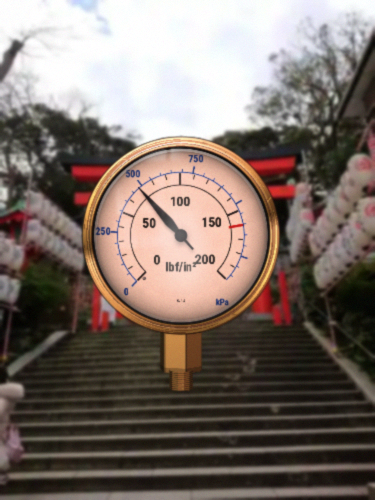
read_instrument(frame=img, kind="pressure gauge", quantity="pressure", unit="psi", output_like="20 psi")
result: 70 psi
